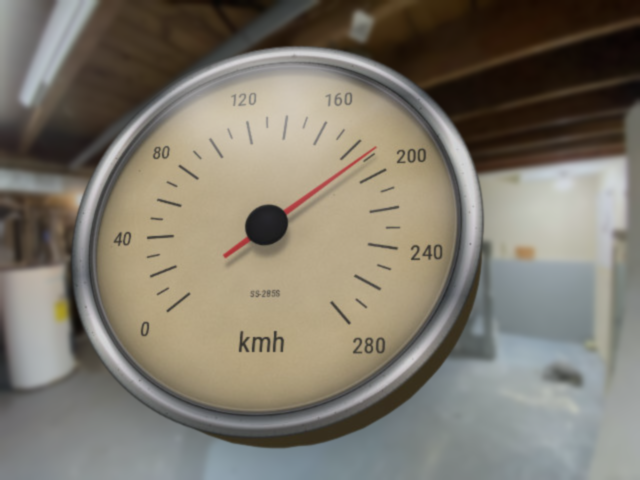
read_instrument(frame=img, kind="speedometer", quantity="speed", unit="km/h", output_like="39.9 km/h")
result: 190 km/h
